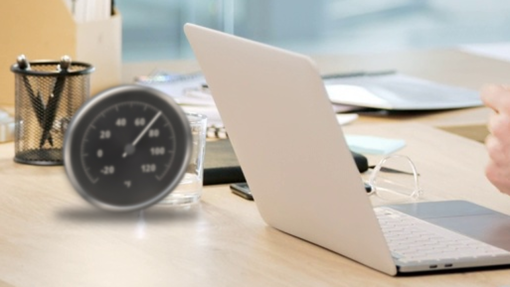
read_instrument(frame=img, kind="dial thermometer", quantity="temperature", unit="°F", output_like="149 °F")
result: 70 °F
